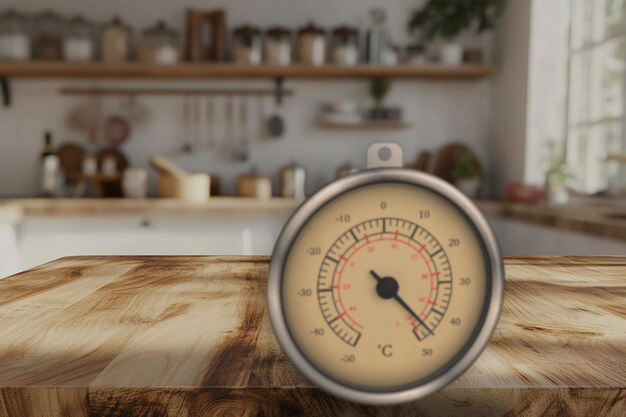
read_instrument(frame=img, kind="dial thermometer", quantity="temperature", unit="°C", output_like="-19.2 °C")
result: 46 °C
